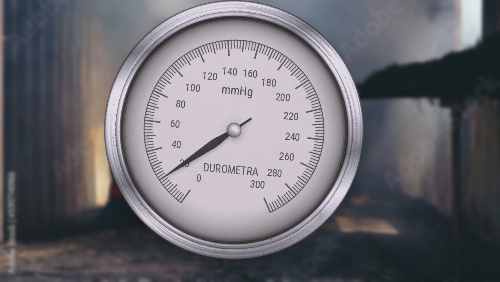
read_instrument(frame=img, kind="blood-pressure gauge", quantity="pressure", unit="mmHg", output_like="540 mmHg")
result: 20 mmHg
